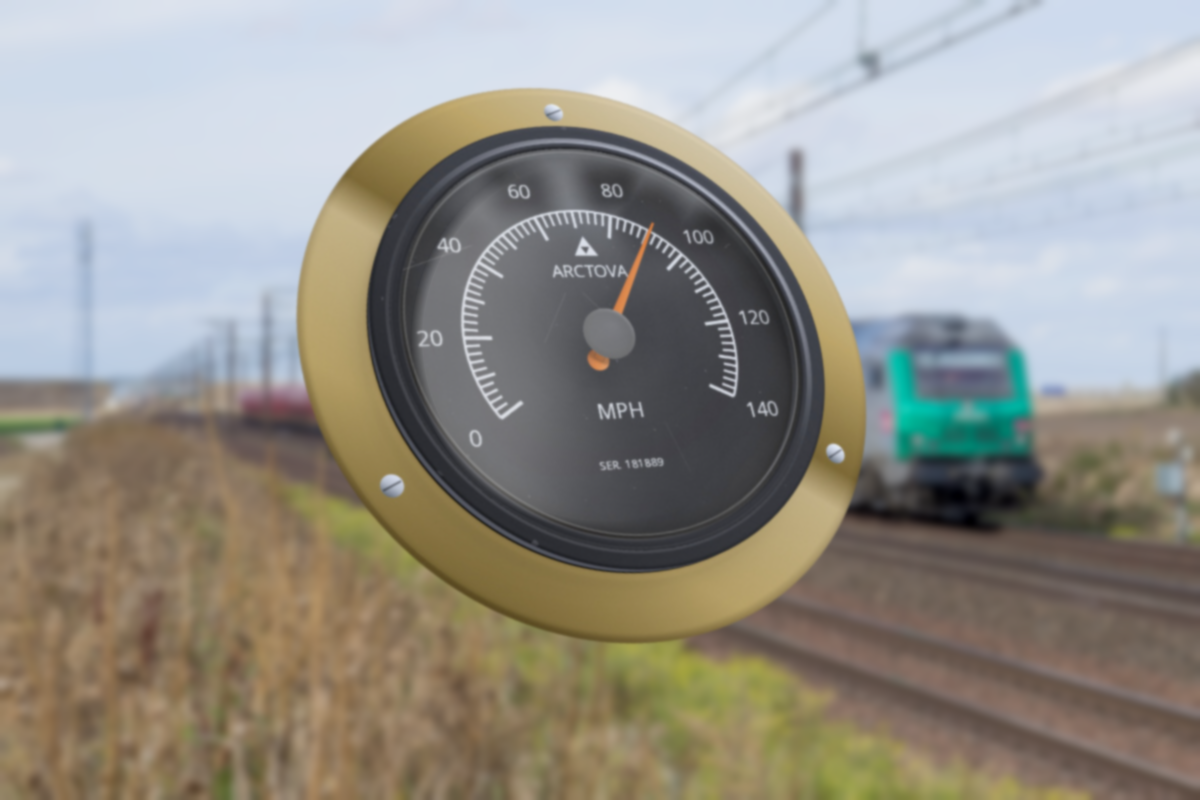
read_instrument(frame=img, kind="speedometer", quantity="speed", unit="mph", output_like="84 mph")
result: 90 mph
